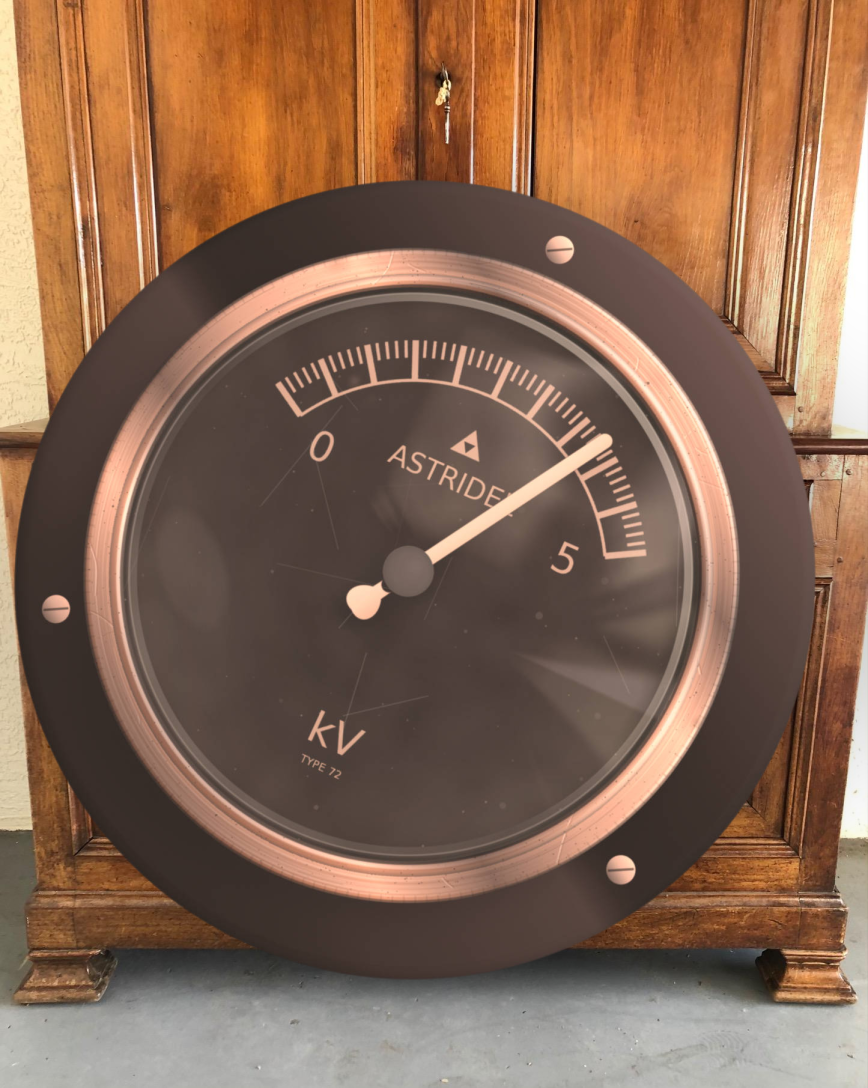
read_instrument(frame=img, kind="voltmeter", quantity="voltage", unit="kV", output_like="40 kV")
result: 3.8 kV
